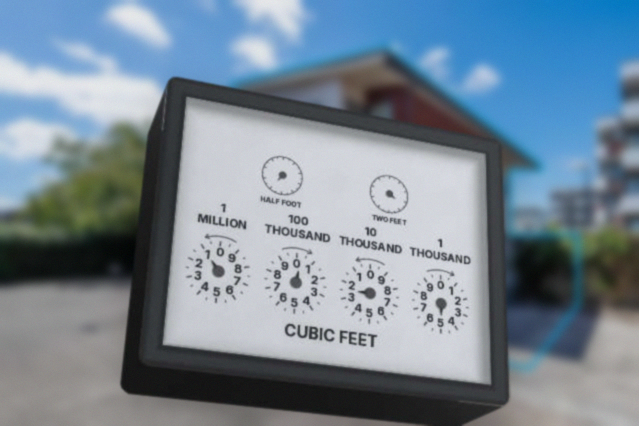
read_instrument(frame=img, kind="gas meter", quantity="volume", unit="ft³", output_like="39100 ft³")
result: 102500 ft³
